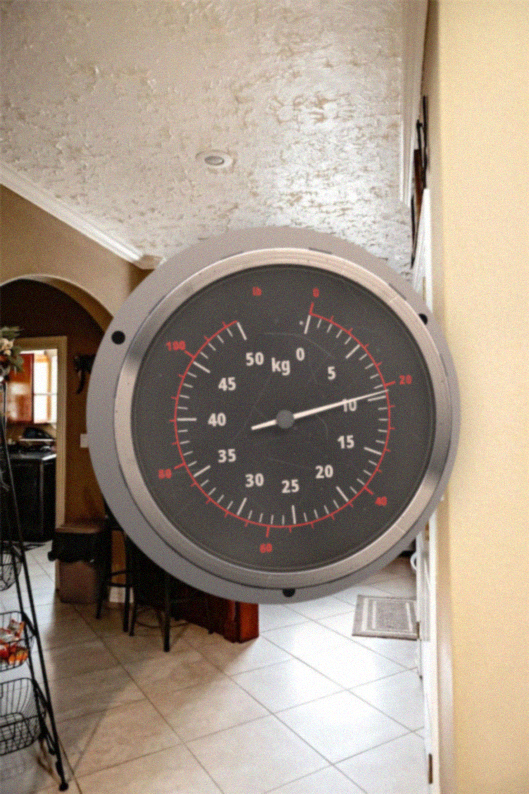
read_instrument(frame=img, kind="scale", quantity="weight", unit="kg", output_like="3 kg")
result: 9.5 kg
